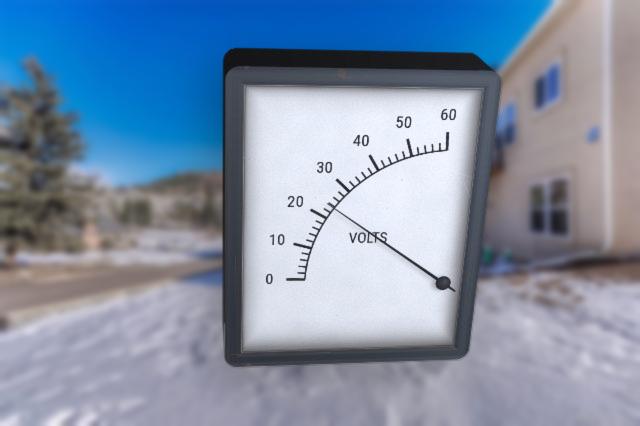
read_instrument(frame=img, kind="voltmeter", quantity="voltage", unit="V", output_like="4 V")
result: 24 V
